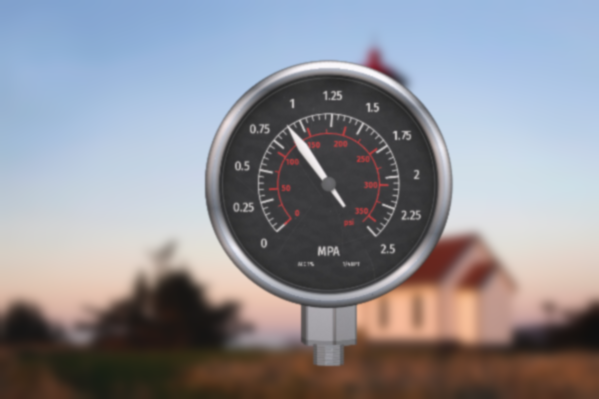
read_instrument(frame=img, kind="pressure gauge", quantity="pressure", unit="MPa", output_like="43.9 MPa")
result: 0.9 MPa
